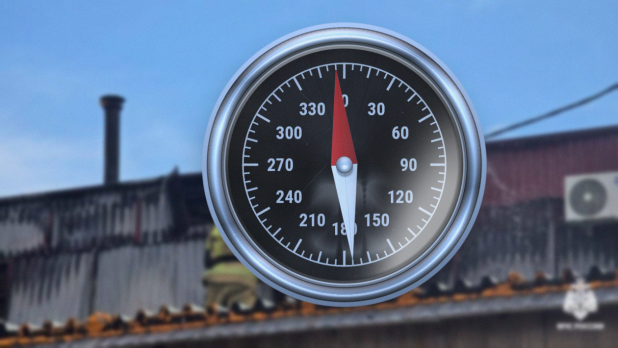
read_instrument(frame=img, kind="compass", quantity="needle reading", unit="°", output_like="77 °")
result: 355 °
